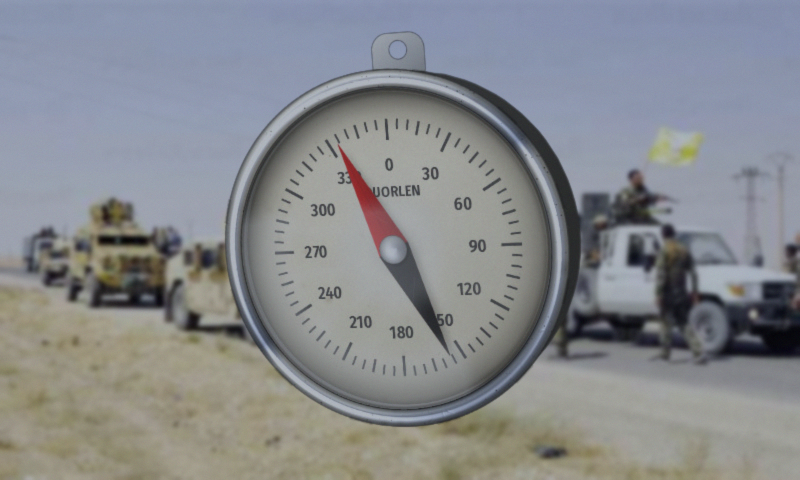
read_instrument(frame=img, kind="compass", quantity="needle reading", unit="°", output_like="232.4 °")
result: 335 °
